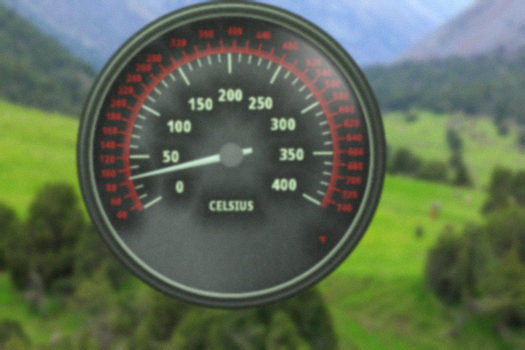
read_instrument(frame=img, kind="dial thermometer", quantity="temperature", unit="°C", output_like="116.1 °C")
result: 30 °C
